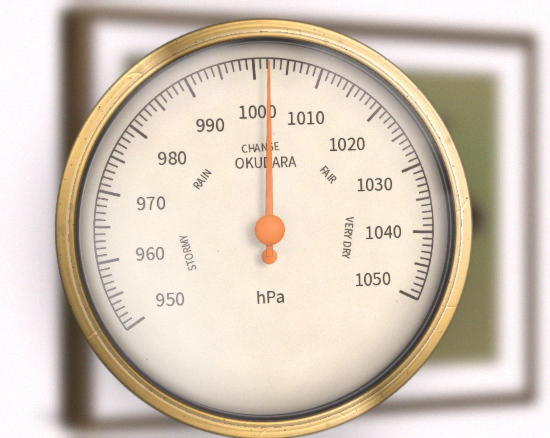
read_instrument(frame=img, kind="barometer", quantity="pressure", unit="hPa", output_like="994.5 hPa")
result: 1002 hPa
